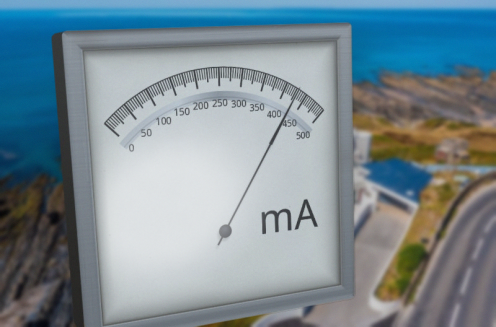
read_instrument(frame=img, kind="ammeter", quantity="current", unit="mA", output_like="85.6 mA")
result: 425 mA
